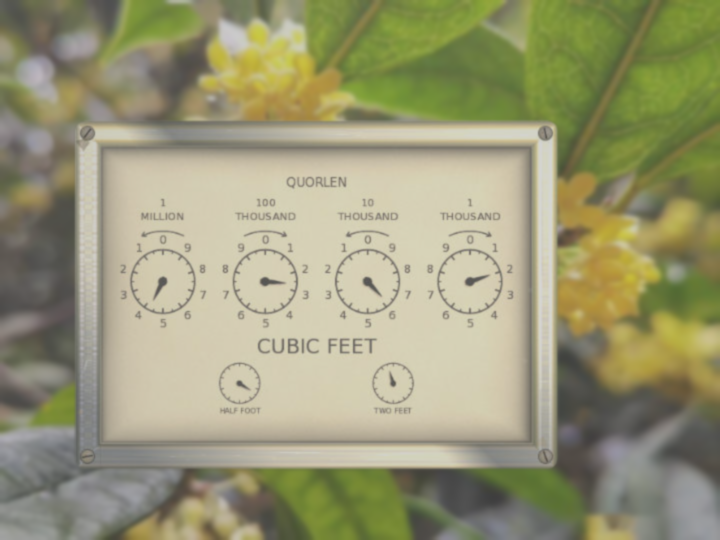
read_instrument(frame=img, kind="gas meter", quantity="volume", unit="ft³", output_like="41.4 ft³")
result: 426200 ft³
